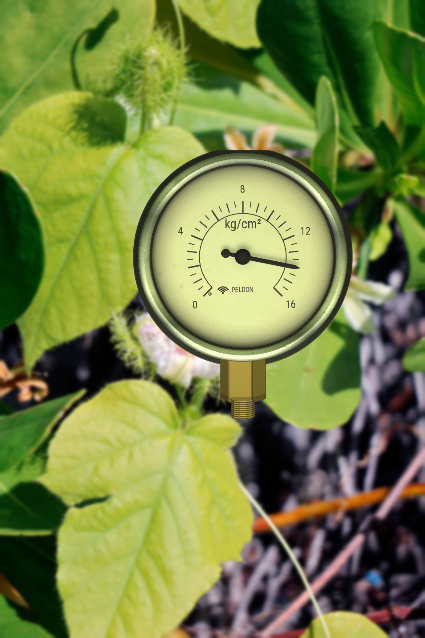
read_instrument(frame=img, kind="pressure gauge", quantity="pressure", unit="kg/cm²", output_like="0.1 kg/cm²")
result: 14 kg/cm²
